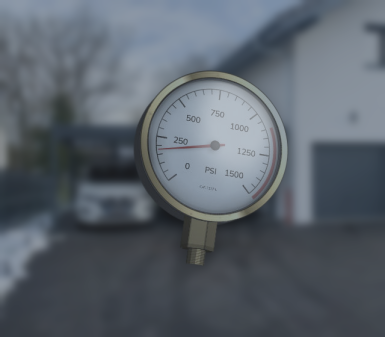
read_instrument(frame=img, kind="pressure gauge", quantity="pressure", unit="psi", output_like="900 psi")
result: 175 psi
